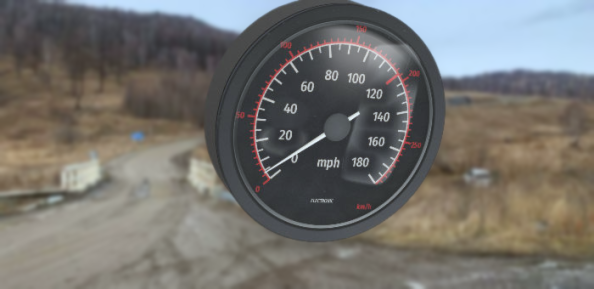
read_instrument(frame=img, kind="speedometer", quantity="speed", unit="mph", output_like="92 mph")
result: 5 mph
